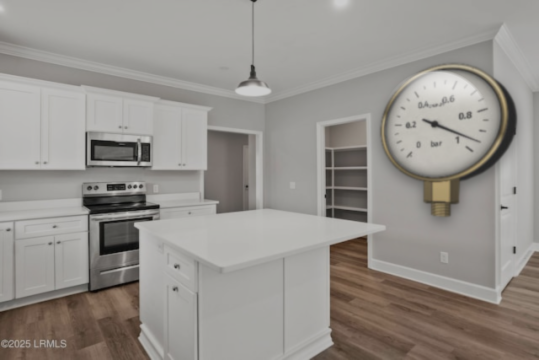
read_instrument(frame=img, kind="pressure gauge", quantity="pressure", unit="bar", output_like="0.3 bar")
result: 0.95 bar
